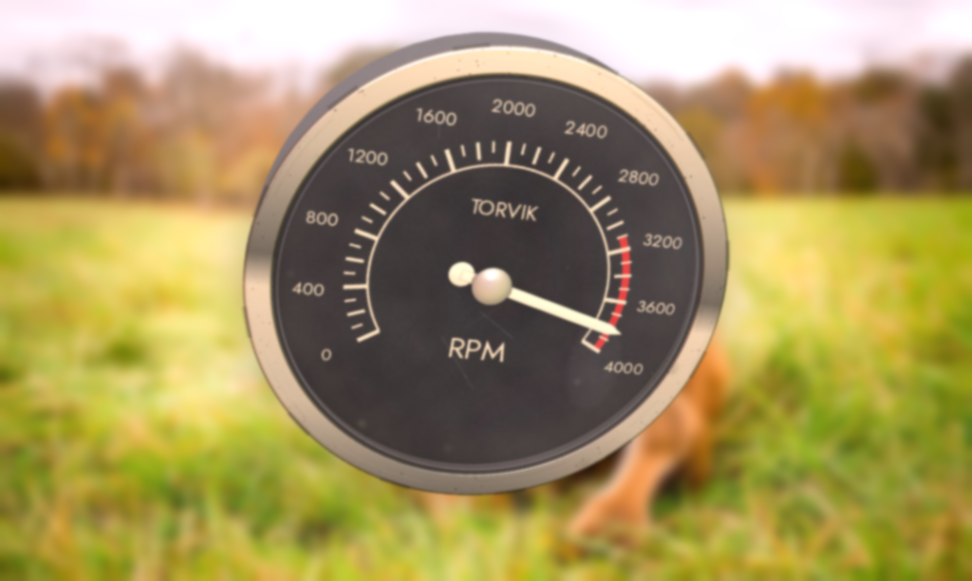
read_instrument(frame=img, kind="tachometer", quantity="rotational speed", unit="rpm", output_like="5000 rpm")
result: 3800 rpm
